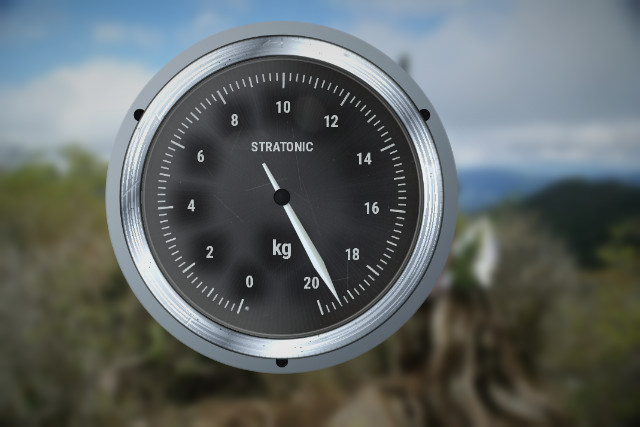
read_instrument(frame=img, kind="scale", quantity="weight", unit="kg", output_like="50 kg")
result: 19.4 kg
